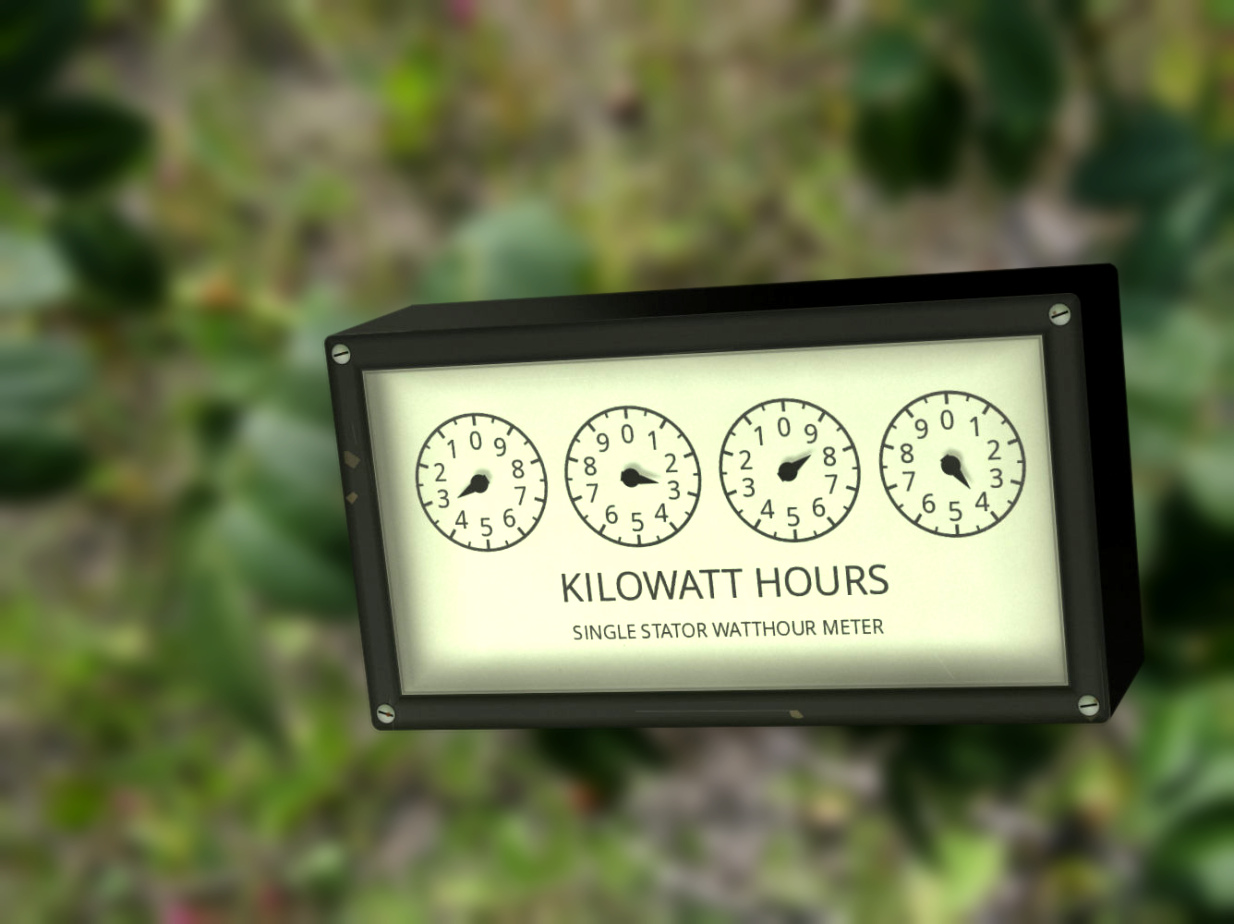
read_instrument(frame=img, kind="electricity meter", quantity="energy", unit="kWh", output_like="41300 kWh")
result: 3284 kWh
